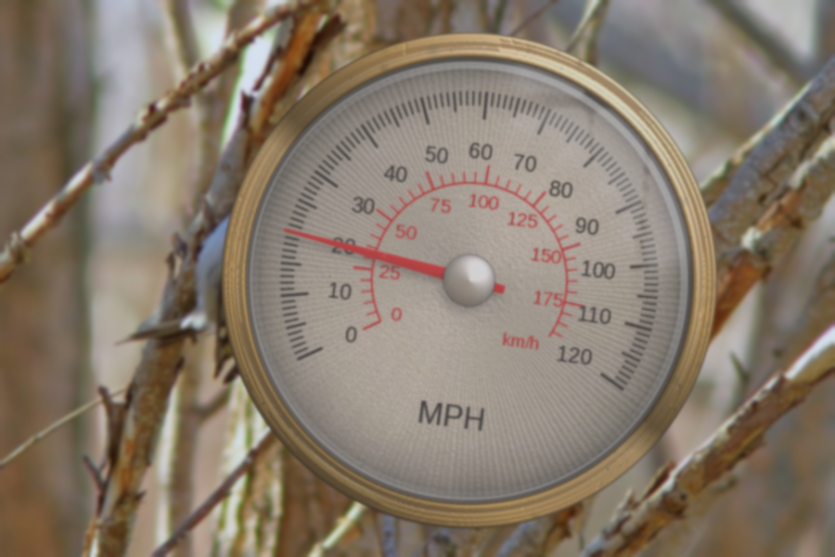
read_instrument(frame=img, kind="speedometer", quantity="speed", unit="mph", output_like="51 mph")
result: 20 mph
